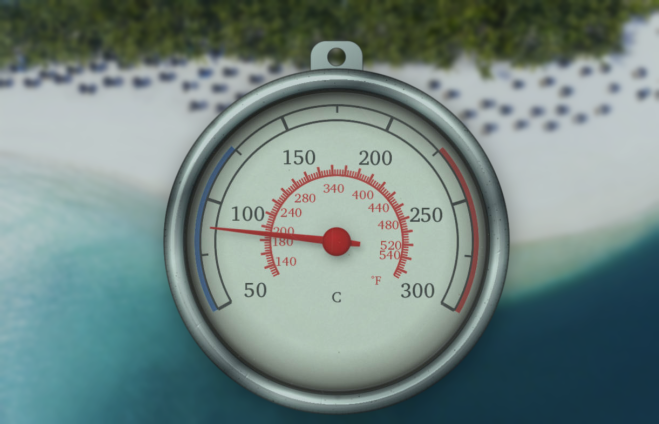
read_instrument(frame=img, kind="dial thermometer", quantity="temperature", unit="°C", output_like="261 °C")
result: 87.5 °C
